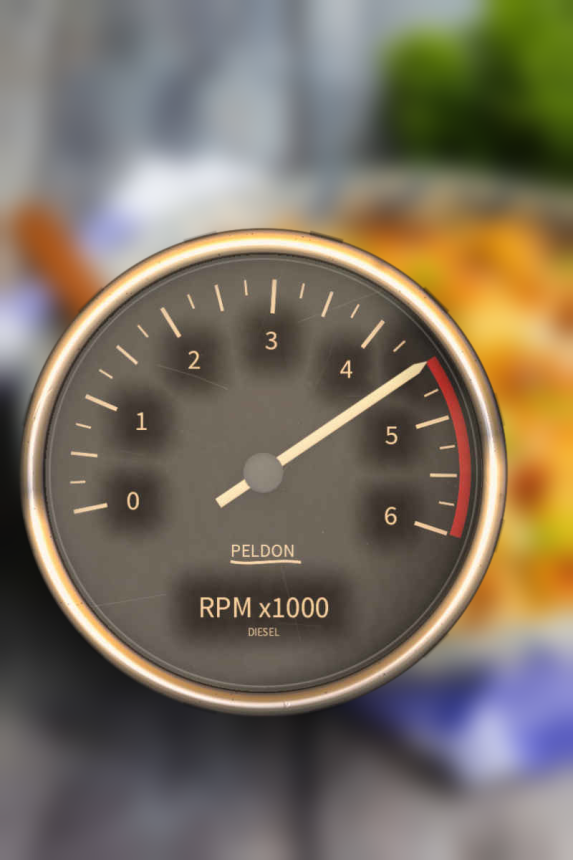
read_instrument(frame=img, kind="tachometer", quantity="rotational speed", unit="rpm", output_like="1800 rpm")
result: 4500 rpm
